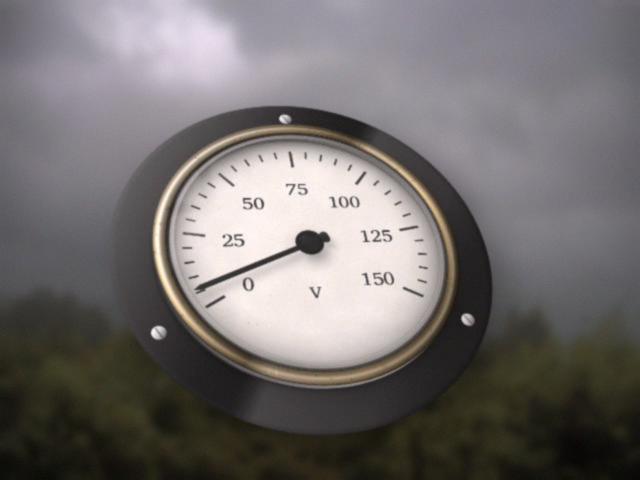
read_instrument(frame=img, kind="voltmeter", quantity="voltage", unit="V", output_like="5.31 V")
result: 5 V
